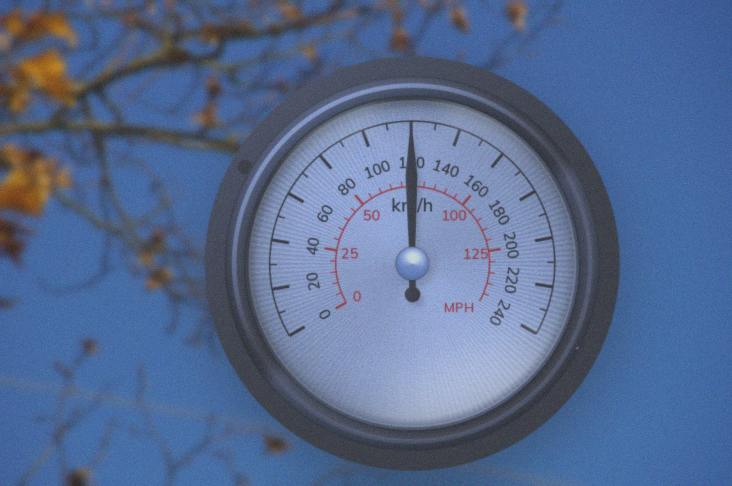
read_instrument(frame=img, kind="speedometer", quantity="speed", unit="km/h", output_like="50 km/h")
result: 120 km/h
